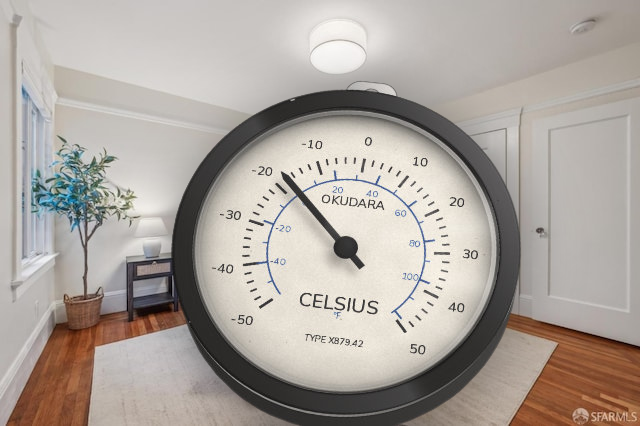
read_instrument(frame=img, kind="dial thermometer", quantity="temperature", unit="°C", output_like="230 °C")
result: -18 °C
